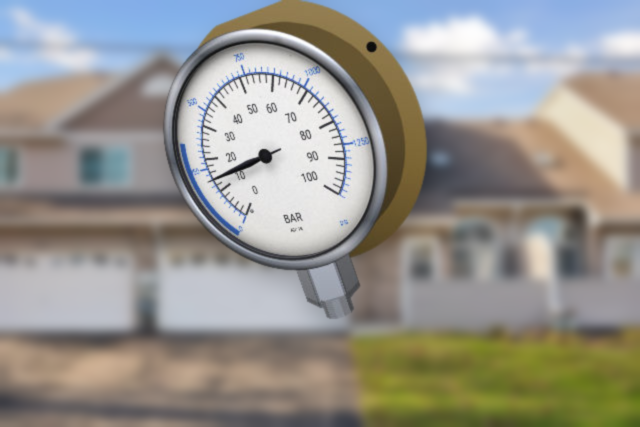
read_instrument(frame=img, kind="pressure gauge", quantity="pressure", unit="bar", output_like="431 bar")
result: 14 bar
